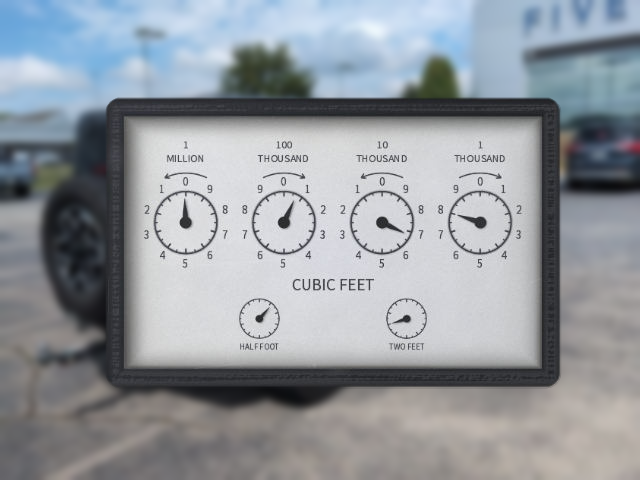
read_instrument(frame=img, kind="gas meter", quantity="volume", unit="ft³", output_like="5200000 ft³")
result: 6800 ft³
